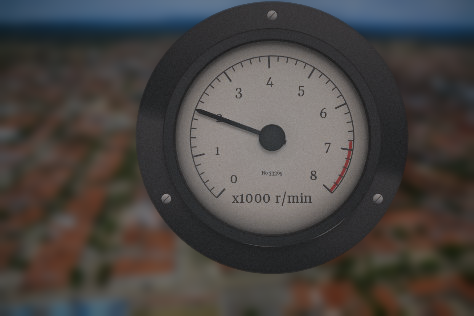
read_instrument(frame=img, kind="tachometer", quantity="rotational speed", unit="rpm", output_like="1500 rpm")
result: 2000 rpm
